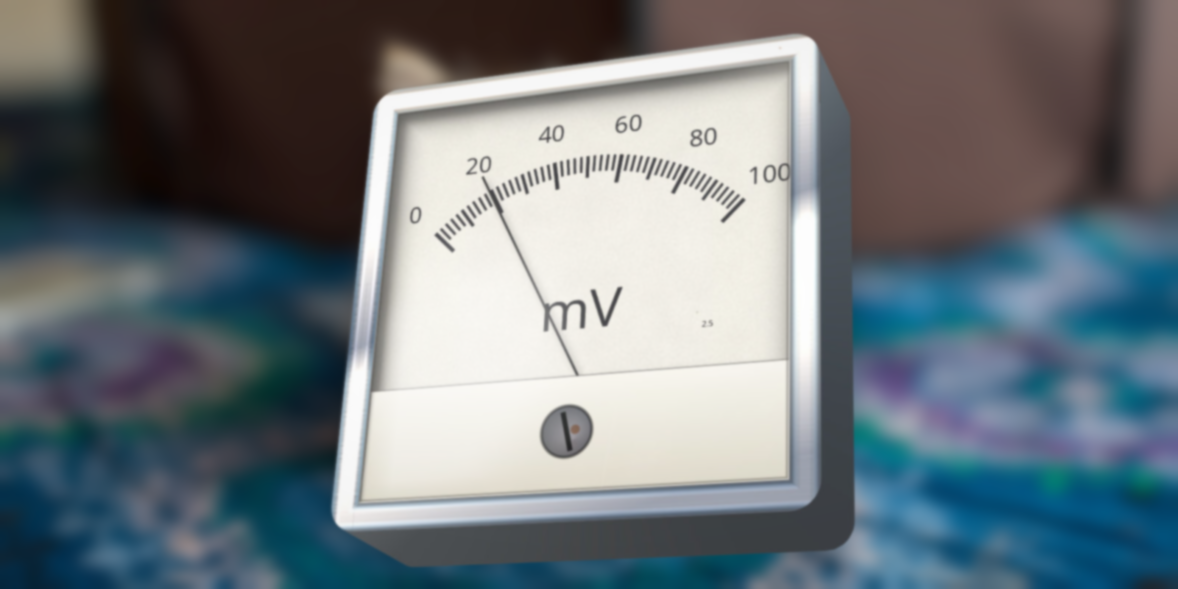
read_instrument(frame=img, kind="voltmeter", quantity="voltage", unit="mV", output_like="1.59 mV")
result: 20 mV
